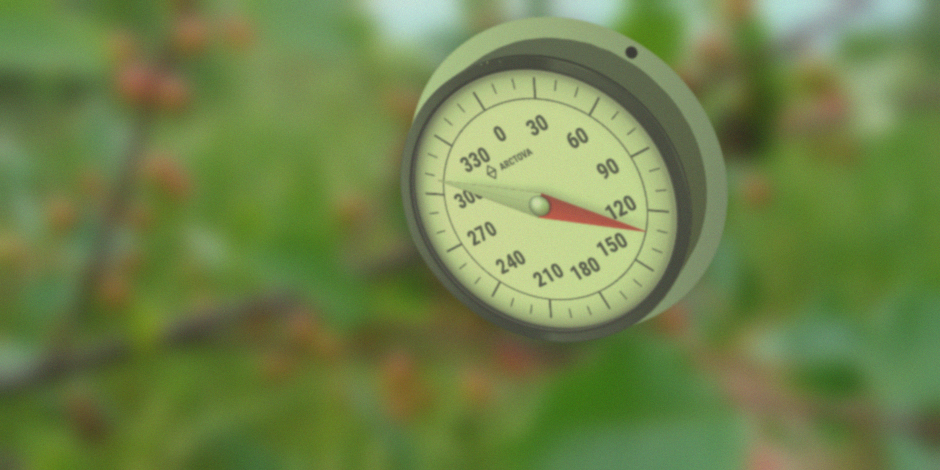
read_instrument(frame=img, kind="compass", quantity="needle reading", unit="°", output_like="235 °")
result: 130 °
